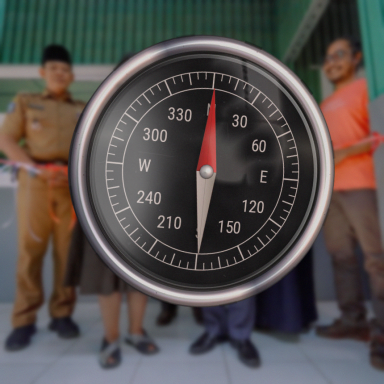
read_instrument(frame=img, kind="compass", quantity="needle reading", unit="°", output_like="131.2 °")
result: 0 °
